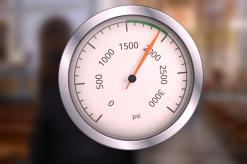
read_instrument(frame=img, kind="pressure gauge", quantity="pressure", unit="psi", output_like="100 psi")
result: 1900 psi
